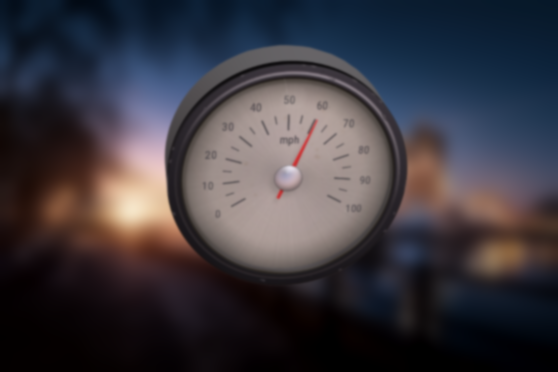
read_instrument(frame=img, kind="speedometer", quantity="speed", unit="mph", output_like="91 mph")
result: 60 mph
